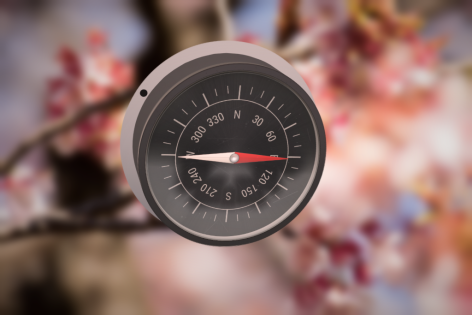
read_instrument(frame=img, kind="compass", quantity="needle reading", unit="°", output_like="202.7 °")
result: 90 °
